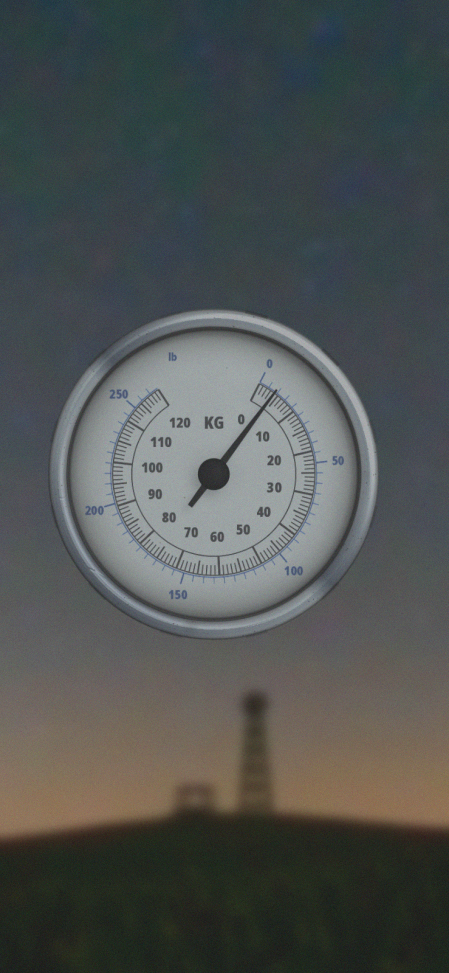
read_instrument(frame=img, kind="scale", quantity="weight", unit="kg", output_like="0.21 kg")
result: 4 kg
